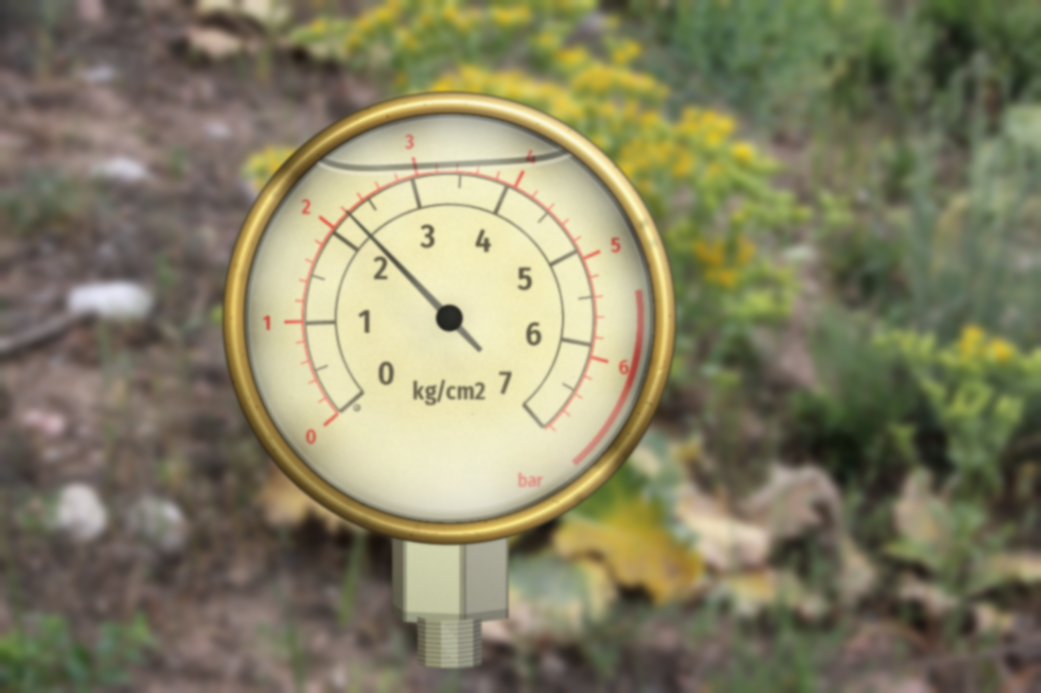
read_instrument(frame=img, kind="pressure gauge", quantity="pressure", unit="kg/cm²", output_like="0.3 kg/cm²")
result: 2.25 kg/cm²
